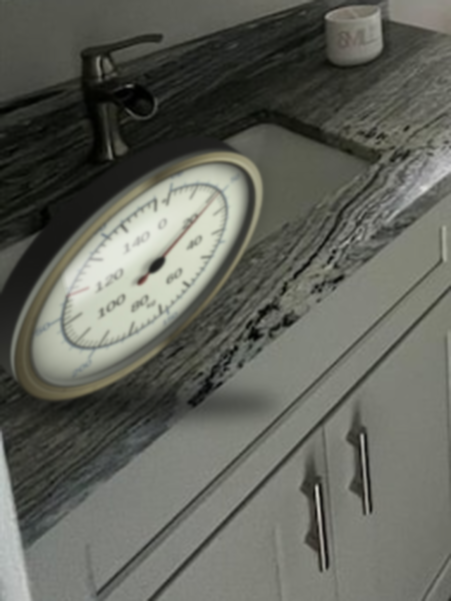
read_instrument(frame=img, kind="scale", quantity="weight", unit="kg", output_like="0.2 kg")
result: 20 kg
